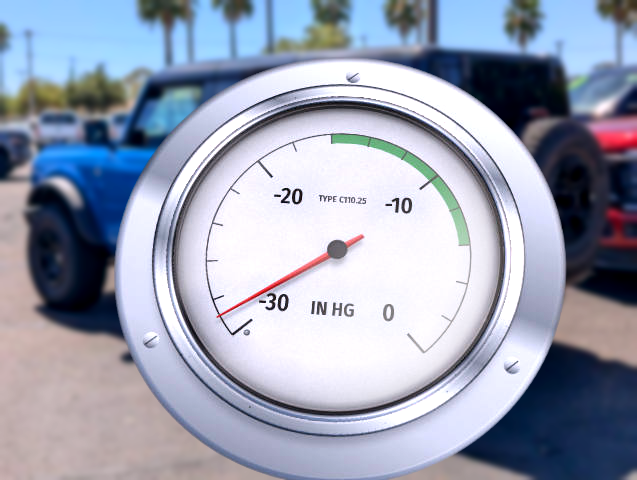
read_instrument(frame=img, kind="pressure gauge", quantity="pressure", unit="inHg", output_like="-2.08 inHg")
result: -29 inHg
